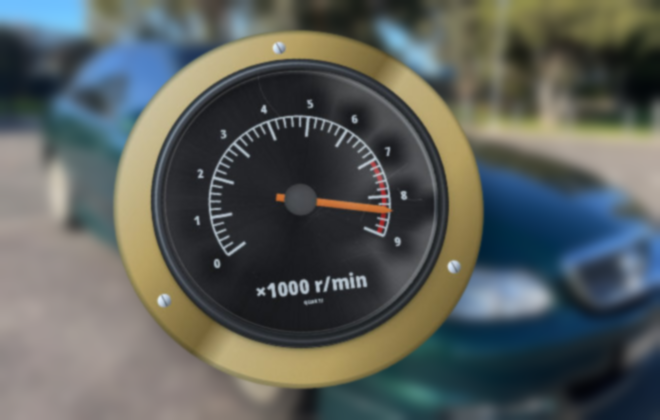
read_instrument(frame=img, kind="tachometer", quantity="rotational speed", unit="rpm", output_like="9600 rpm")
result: 8400 rpm
